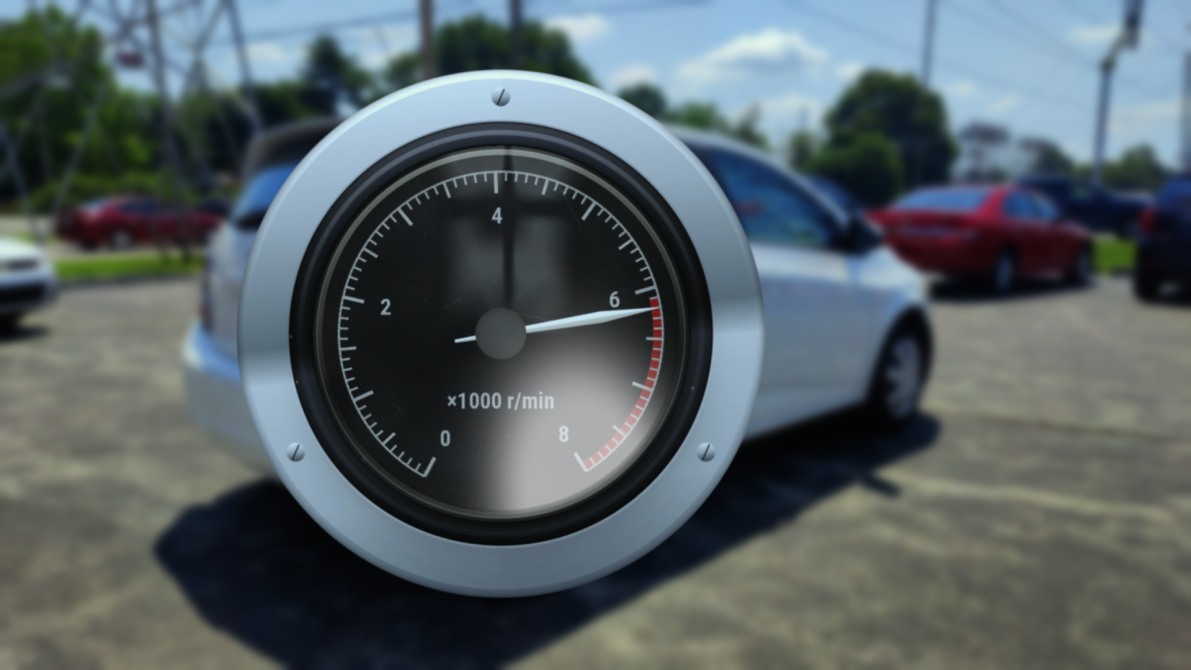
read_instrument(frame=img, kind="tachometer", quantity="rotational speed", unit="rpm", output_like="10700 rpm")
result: 6200 rpm
